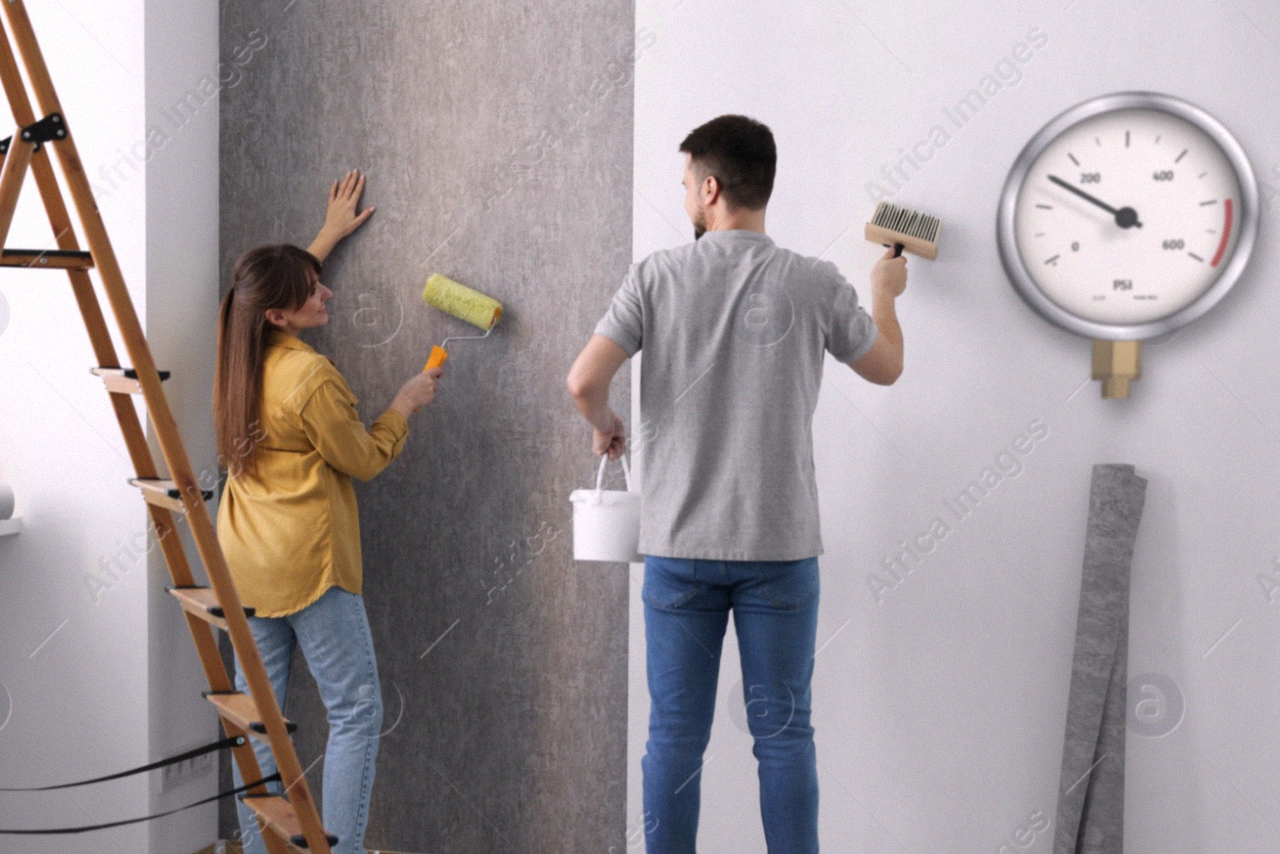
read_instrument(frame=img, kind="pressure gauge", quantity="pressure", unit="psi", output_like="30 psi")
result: 150 psi
